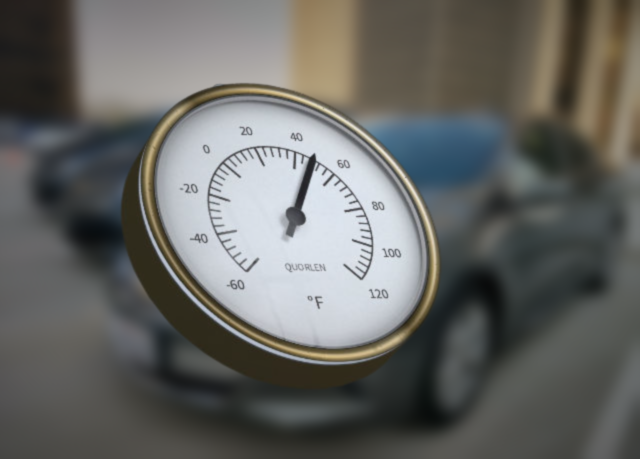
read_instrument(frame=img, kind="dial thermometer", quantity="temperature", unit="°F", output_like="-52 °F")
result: 48 °F
